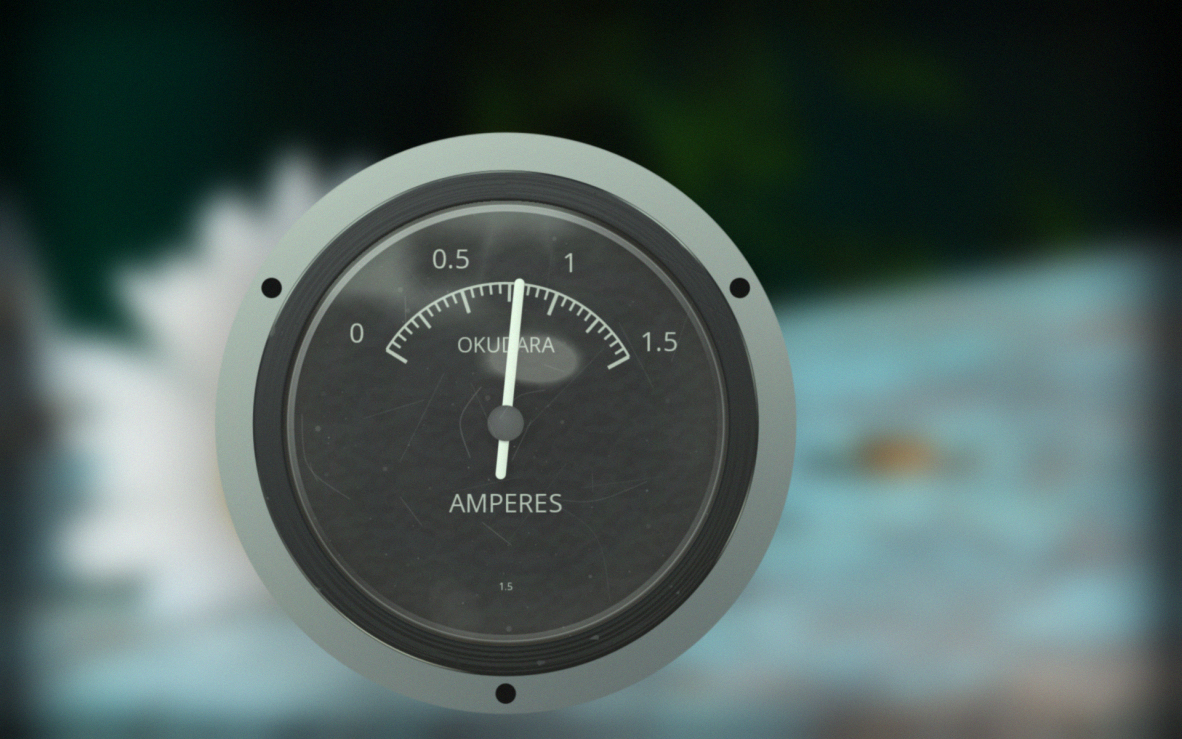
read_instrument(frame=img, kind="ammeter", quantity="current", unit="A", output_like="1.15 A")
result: 0.8 A
